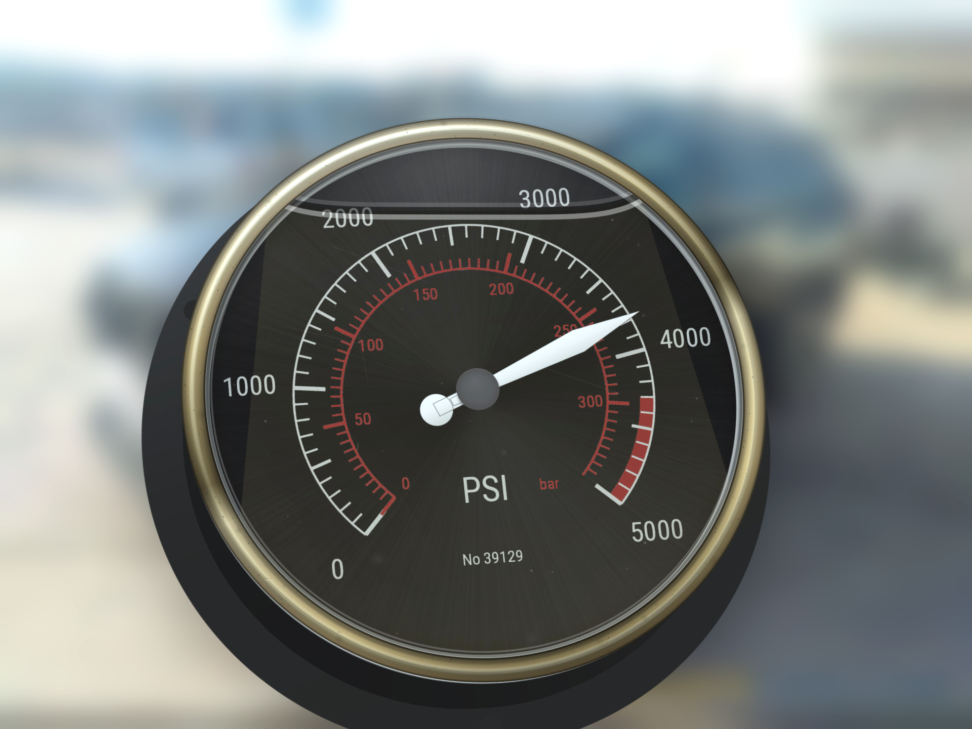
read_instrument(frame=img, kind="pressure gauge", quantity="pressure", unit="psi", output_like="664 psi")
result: 3800 psi
